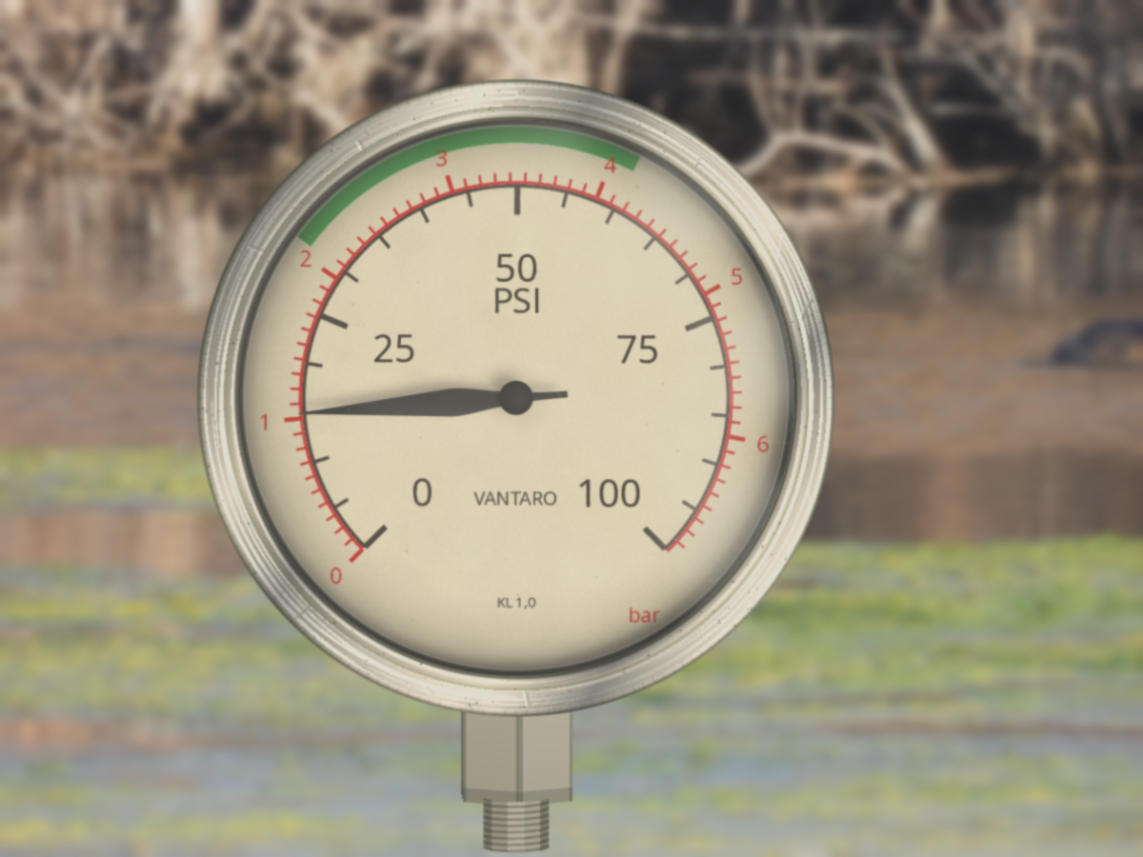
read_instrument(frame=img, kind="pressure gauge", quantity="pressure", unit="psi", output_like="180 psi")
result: 15 psi
